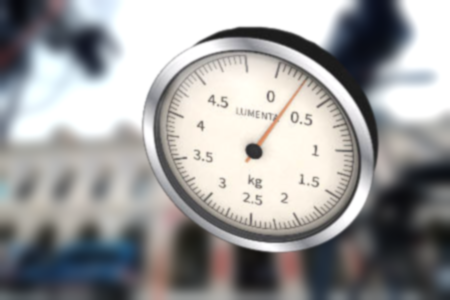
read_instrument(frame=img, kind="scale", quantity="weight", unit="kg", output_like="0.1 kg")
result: 0.25 kg
